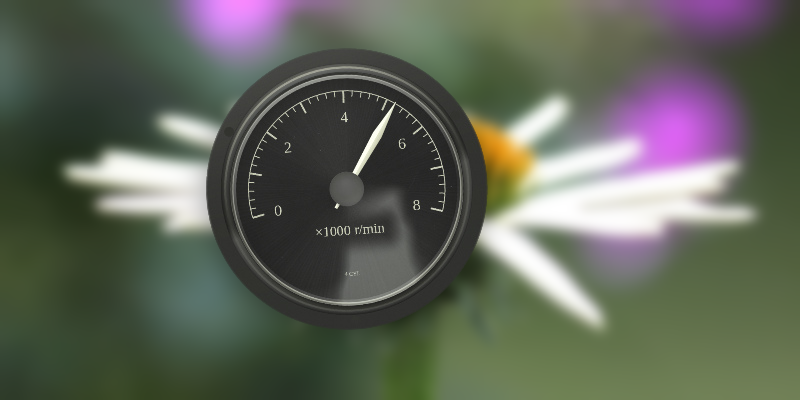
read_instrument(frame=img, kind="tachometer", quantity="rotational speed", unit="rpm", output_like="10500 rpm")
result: 5200 rpm
